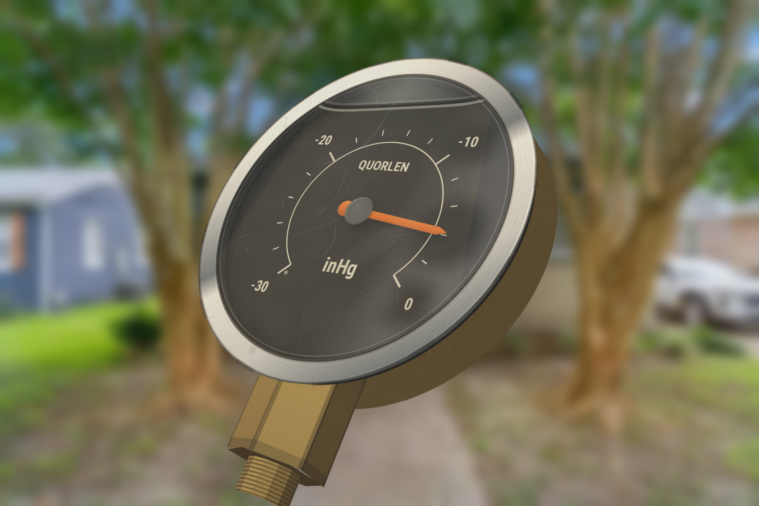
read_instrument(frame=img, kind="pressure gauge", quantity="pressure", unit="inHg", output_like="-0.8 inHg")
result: -4 inHg
